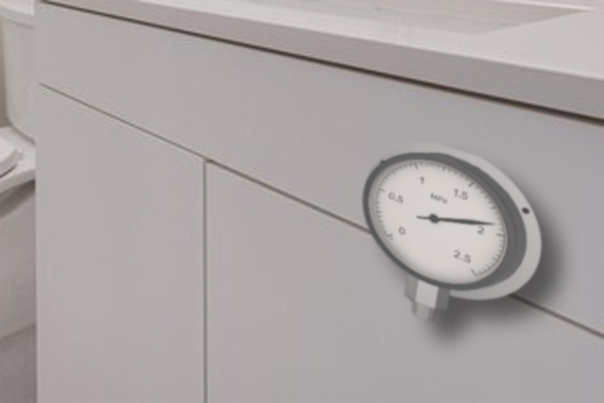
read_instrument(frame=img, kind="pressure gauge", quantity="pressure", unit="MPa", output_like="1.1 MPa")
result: 1.9 MPa
